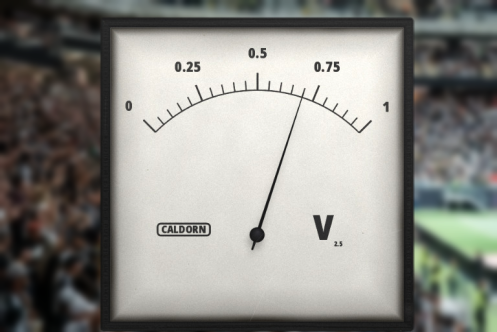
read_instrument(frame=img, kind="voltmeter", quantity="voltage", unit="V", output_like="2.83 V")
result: 0.7 V
